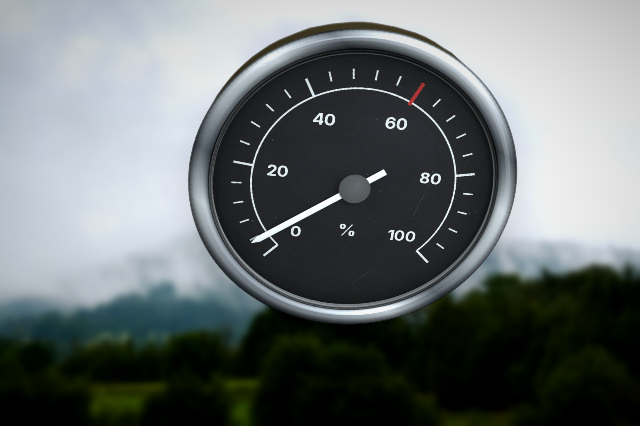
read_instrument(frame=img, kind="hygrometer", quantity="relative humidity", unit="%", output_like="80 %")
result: 4 %
